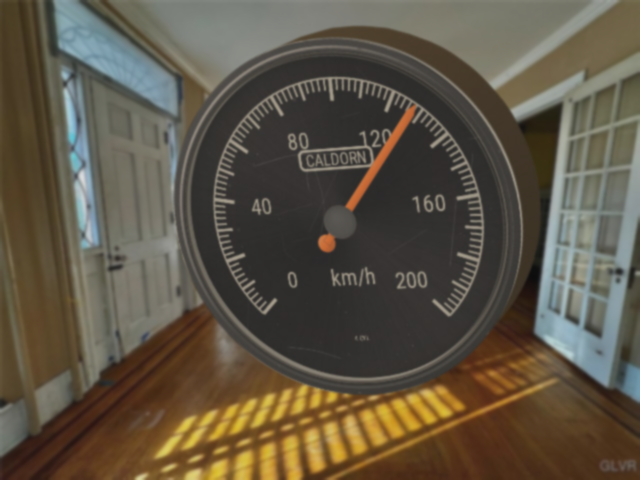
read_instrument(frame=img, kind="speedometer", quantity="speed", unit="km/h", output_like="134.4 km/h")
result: 128 km/h
